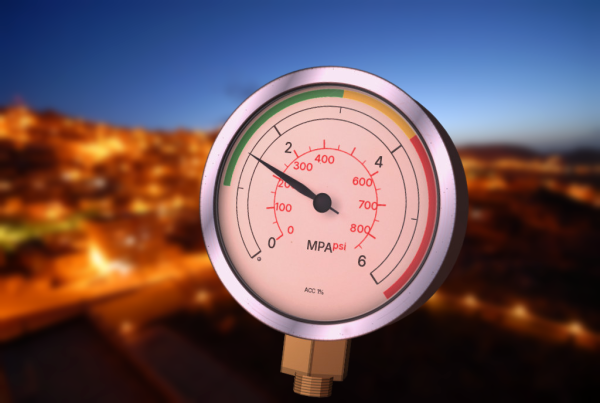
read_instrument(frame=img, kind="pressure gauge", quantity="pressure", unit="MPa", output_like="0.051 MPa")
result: 1.5 MPa
